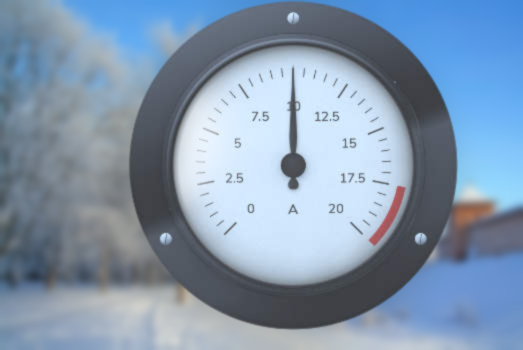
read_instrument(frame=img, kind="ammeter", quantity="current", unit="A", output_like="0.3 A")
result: 10 A
